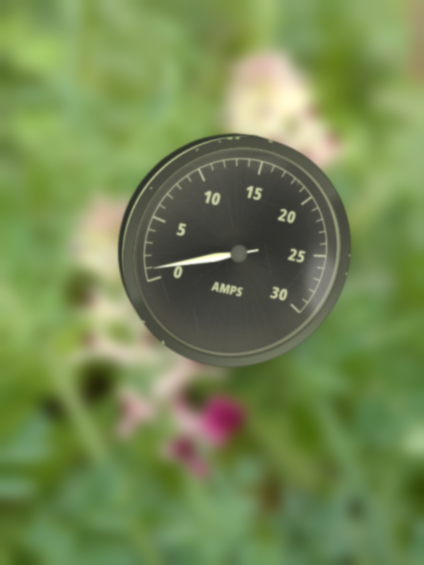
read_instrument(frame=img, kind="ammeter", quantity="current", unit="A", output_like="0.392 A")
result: 1 A
